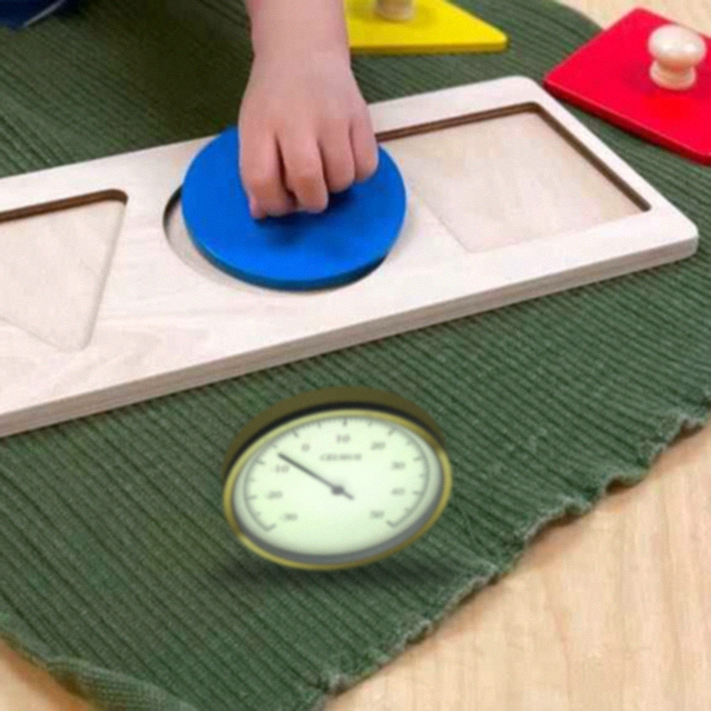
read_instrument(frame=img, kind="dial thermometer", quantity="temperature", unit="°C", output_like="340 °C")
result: -5 °C
